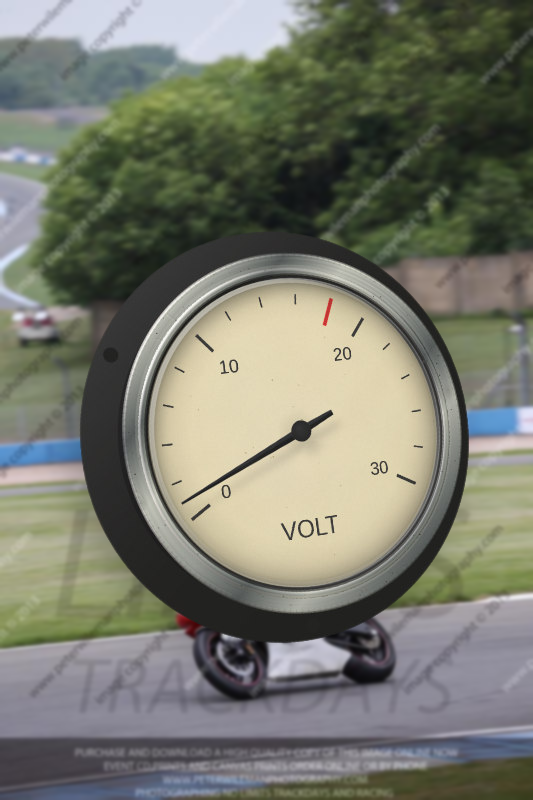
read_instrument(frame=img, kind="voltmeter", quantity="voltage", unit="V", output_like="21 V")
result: 1 V
